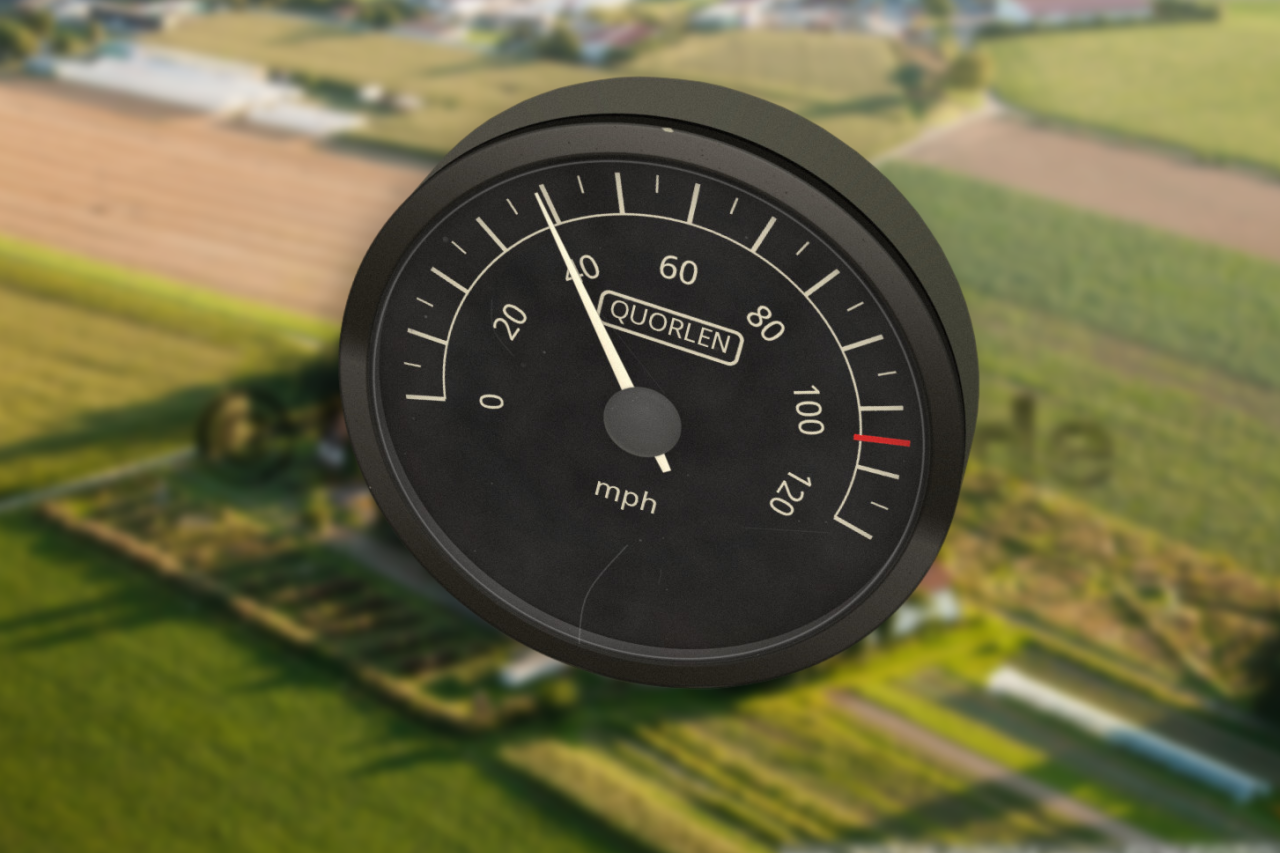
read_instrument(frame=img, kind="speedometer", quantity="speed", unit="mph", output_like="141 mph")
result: 40 mph
